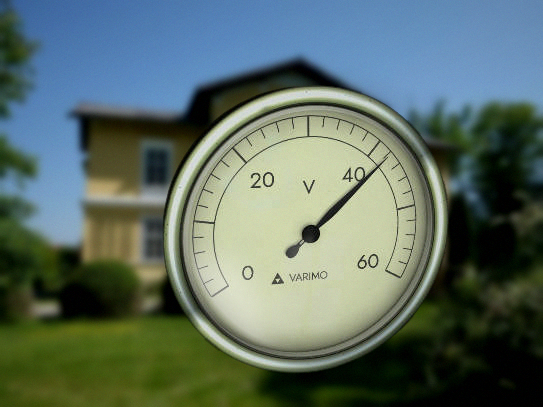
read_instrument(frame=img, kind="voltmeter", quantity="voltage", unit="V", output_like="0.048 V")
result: 42 V
